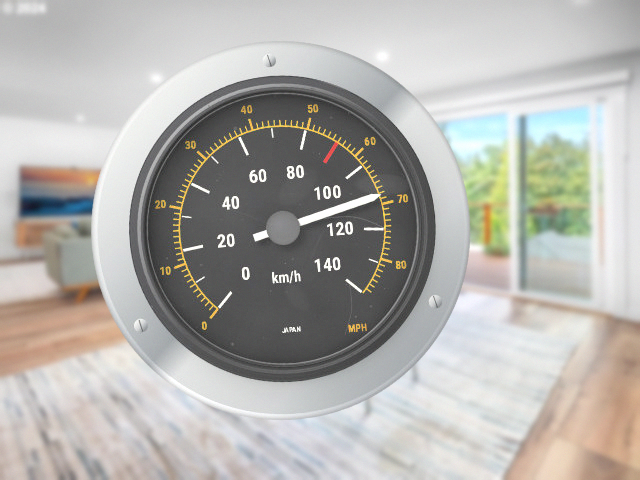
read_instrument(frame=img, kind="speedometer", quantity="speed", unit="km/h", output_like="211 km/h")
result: 110 km/h
